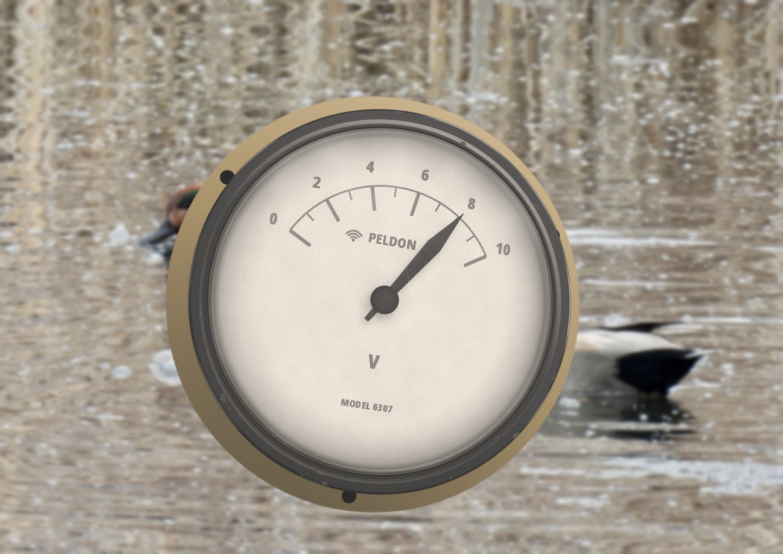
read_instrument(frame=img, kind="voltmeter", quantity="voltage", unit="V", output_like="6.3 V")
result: 8 V
